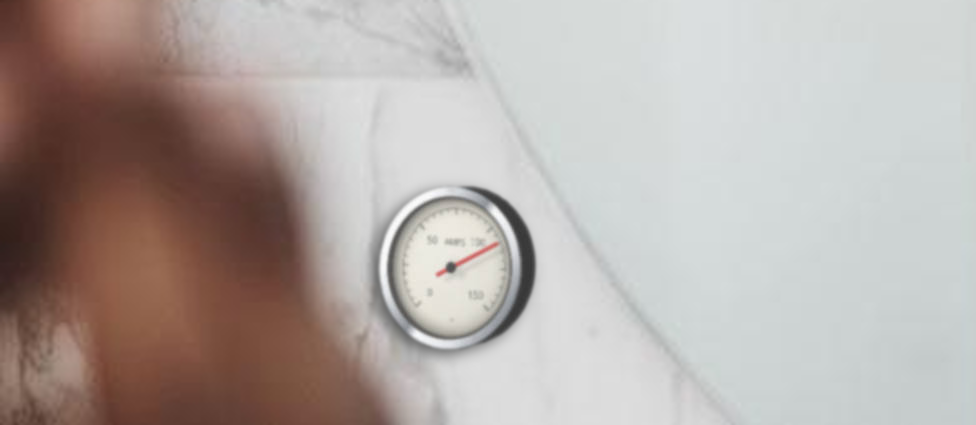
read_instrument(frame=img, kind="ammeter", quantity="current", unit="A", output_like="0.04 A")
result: 110 A
